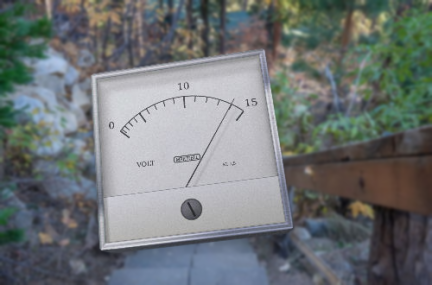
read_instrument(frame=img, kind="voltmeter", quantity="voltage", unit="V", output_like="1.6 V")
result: 14 V
